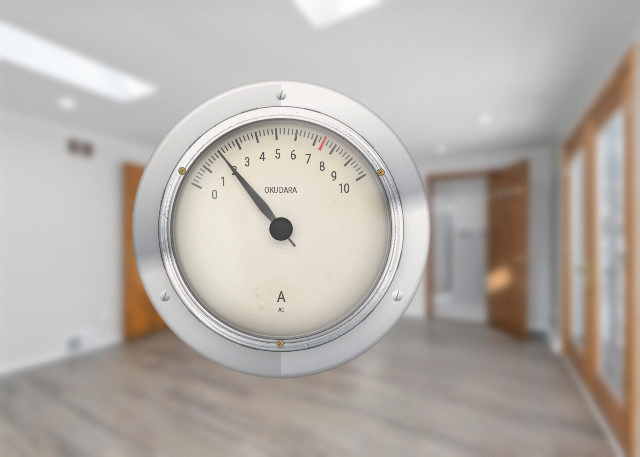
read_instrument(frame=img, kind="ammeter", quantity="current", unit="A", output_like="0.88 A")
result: 2 A
